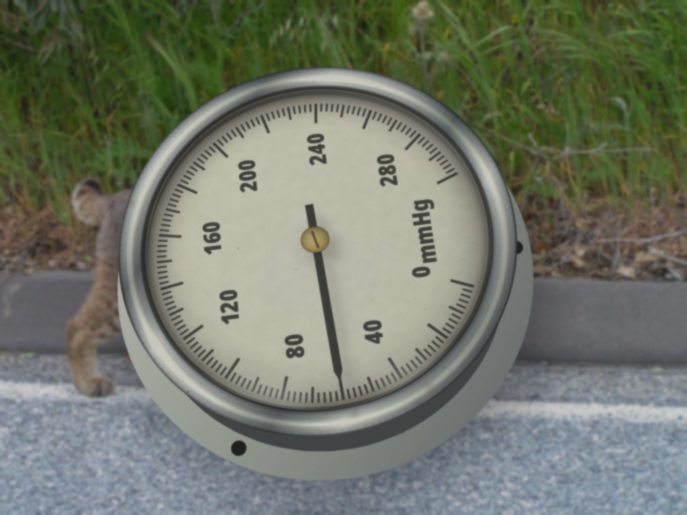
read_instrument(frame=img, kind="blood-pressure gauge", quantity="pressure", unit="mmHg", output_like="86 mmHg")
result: 60 mmHg
